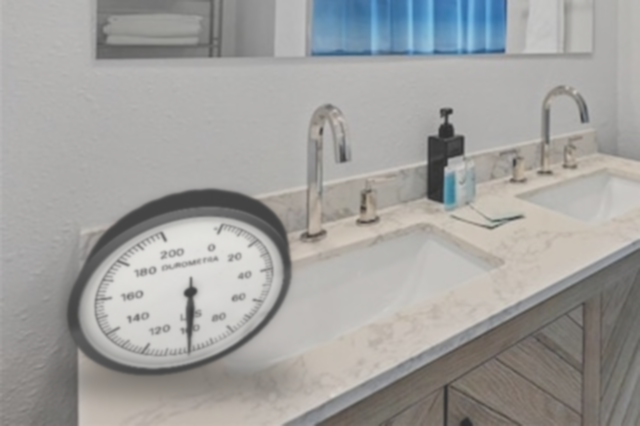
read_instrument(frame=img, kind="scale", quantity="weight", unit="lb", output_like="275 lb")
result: 100 lb
